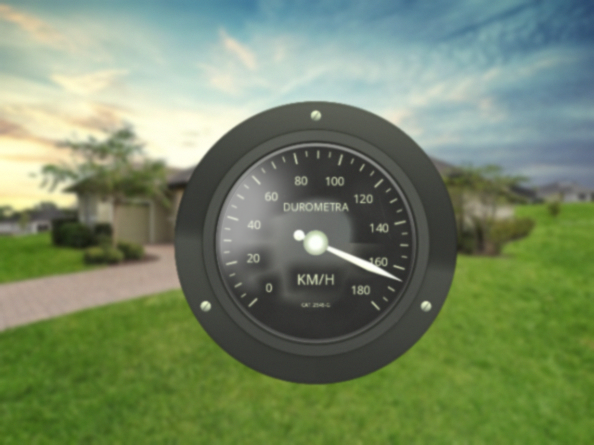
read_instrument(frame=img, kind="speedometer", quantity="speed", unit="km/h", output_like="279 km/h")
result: 165 km/h
